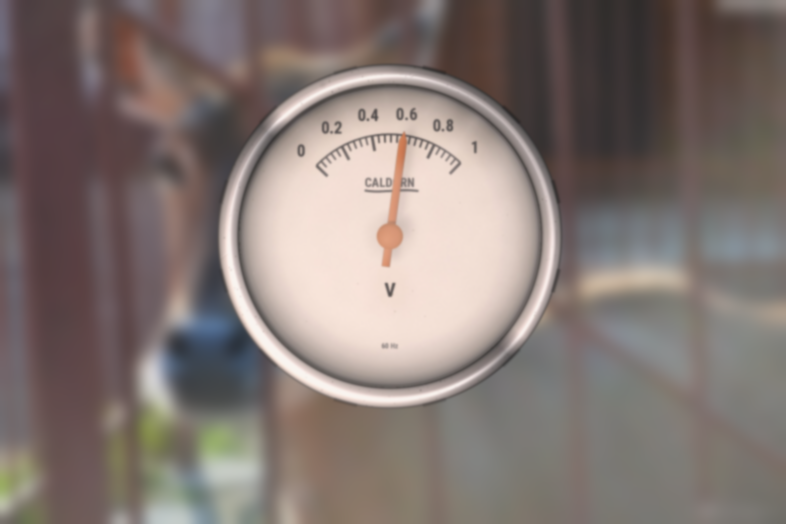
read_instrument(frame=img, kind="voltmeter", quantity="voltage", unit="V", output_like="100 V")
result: 0.6 V
